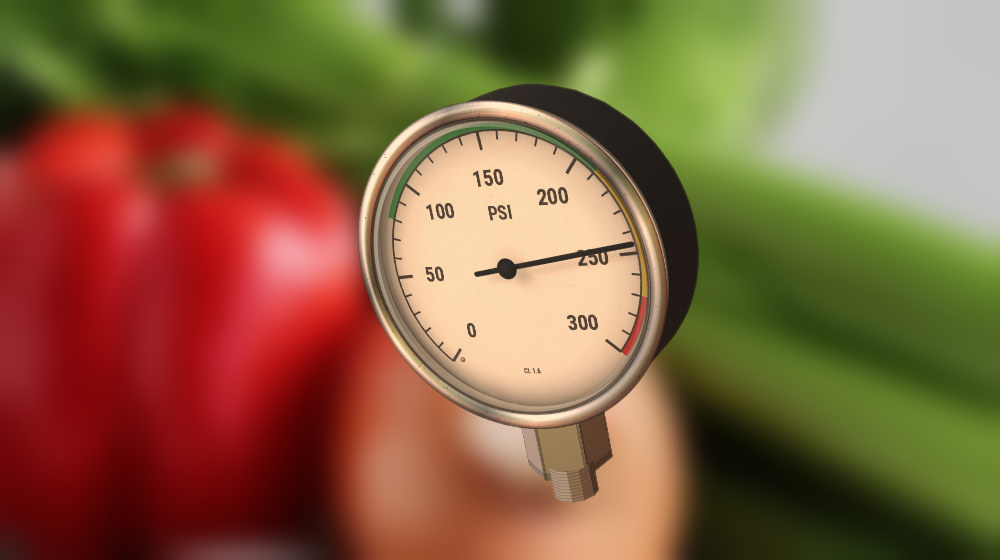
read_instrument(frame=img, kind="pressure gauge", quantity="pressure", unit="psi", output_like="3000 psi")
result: 245 psi
